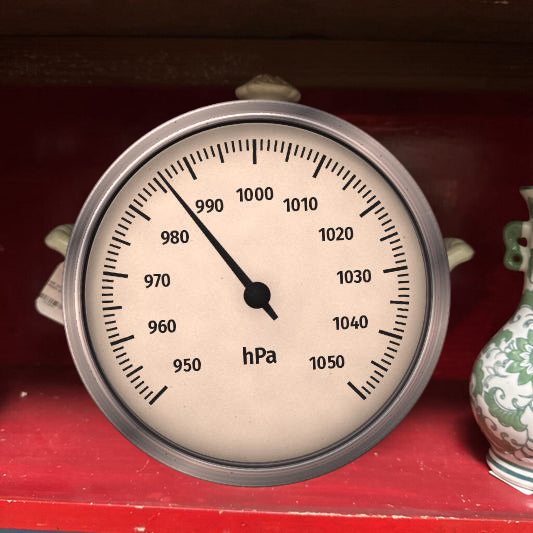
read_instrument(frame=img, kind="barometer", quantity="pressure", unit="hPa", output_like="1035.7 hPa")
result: 986 hPa
